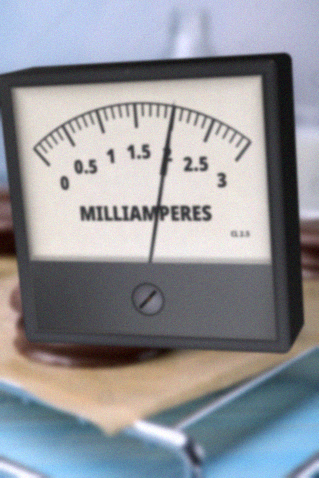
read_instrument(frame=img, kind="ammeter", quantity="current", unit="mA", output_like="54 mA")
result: 2 mA
